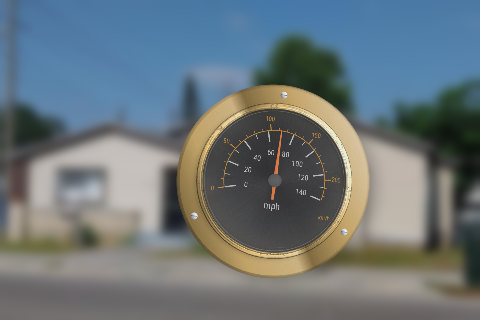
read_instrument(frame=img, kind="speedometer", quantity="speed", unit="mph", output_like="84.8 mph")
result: 70 mph
